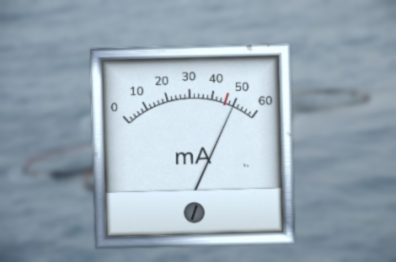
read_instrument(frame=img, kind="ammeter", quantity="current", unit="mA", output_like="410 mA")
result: 50 mA
